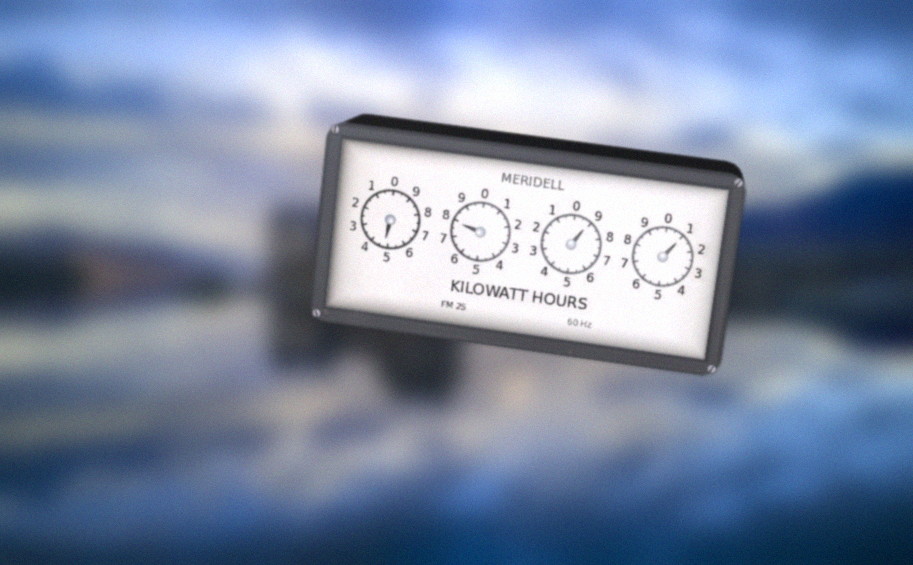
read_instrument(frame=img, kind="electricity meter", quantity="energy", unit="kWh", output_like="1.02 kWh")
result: 4791 kWh
